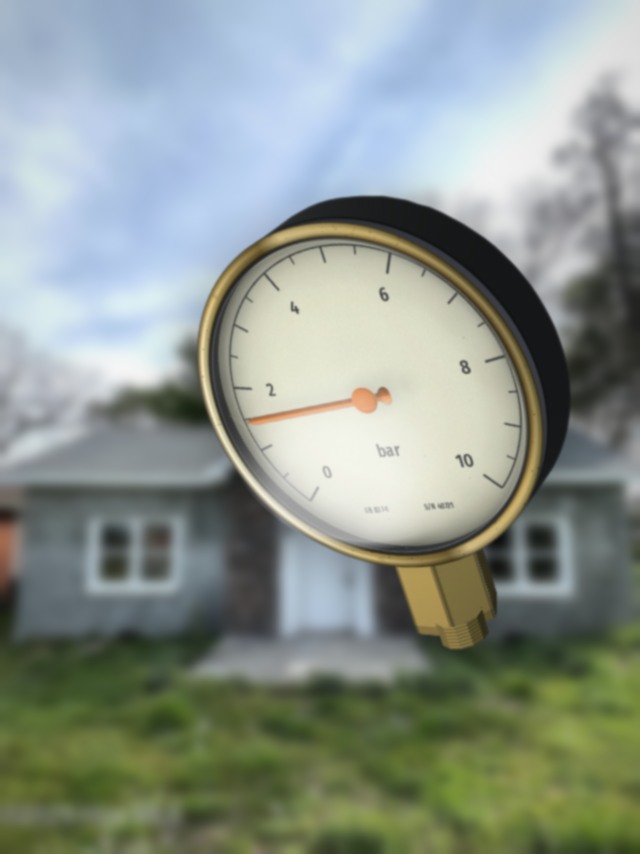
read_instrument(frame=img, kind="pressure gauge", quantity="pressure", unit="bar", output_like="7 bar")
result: 1.5 bar
